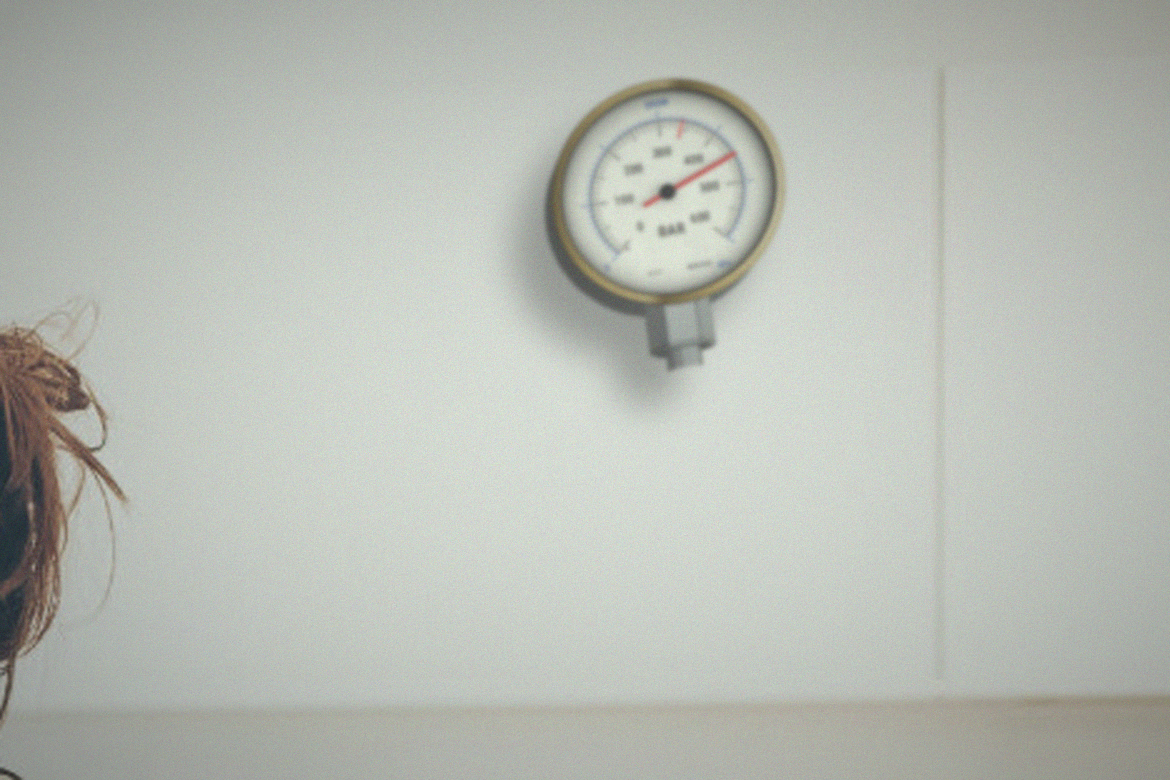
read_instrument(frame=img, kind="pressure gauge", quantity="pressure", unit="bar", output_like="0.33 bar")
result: 450 bar
